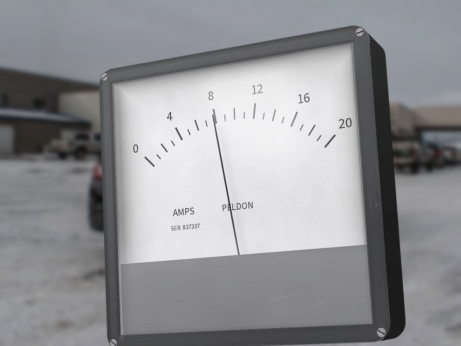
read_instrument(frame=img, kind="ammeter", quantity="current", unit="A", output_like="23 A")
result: 8 A
